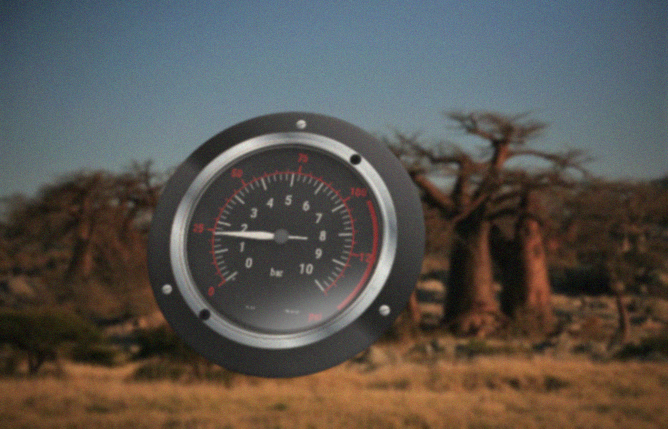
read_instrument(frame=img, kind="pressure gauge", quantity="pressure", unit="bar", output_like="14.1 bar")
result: 1.6 bar
